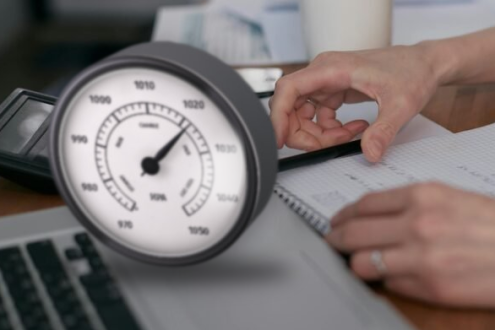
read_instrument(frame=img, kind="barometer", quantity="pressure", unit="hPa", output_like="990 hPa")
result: 1022 hPa
